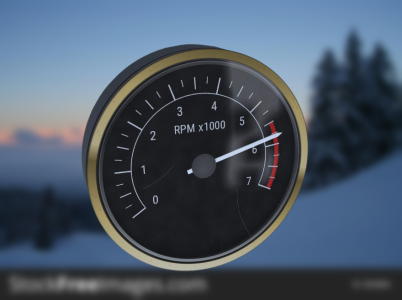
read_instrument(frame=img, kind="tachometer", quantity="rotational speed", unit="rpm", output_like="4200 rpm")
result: 5750 rpm
